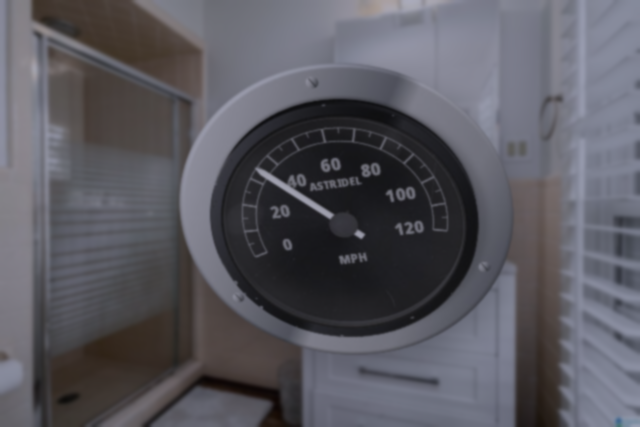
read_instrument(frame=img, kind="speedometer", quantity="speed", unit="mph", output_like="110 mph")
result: 35 mph
